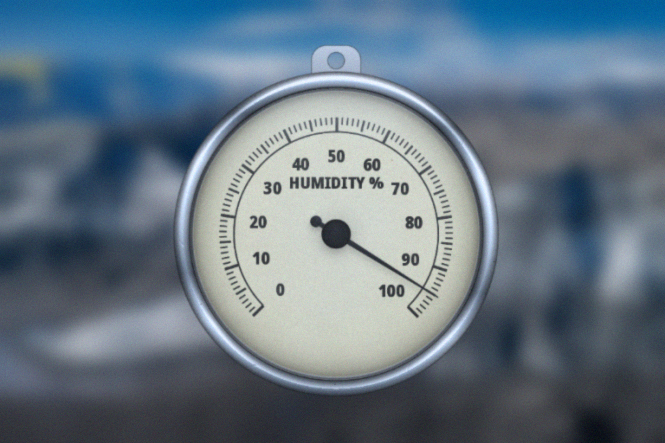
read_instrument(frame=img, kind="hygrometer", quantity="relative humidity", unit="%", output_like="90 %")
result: 95 %
